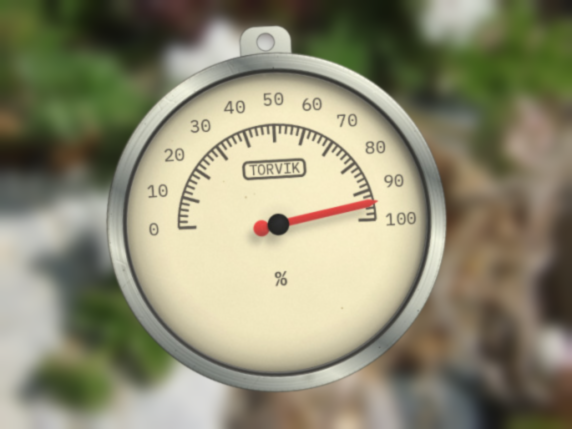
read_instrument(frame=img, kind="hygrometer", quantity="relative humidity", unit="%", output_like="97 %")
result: 94 %
